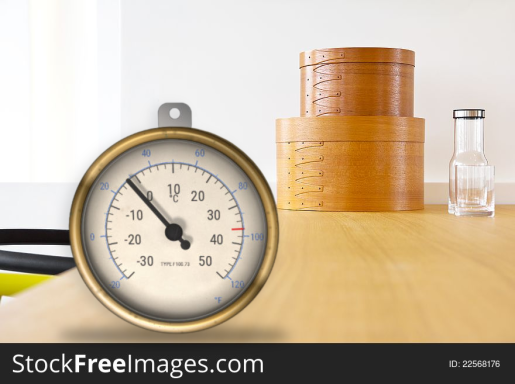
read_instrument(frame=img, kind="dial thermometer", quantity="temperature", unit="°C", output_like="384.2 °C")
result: -2 °C
